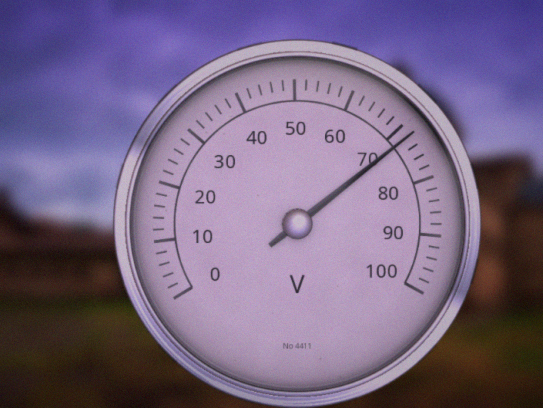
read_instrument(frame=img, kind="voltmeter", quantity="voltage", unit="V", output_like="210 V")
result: 72 V
